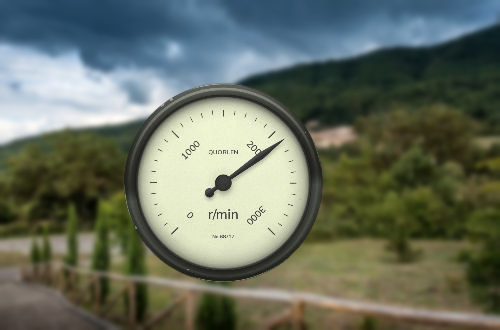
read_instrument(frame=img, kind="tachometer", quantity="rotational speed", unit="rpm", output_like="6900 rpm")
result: 2100 rpm
